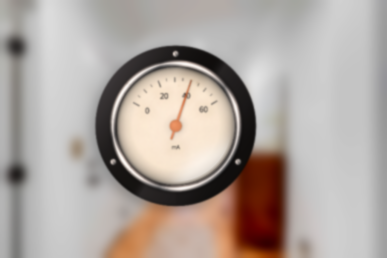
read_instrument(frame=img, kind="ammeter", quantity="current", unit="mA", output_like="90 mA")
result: 40 mA
